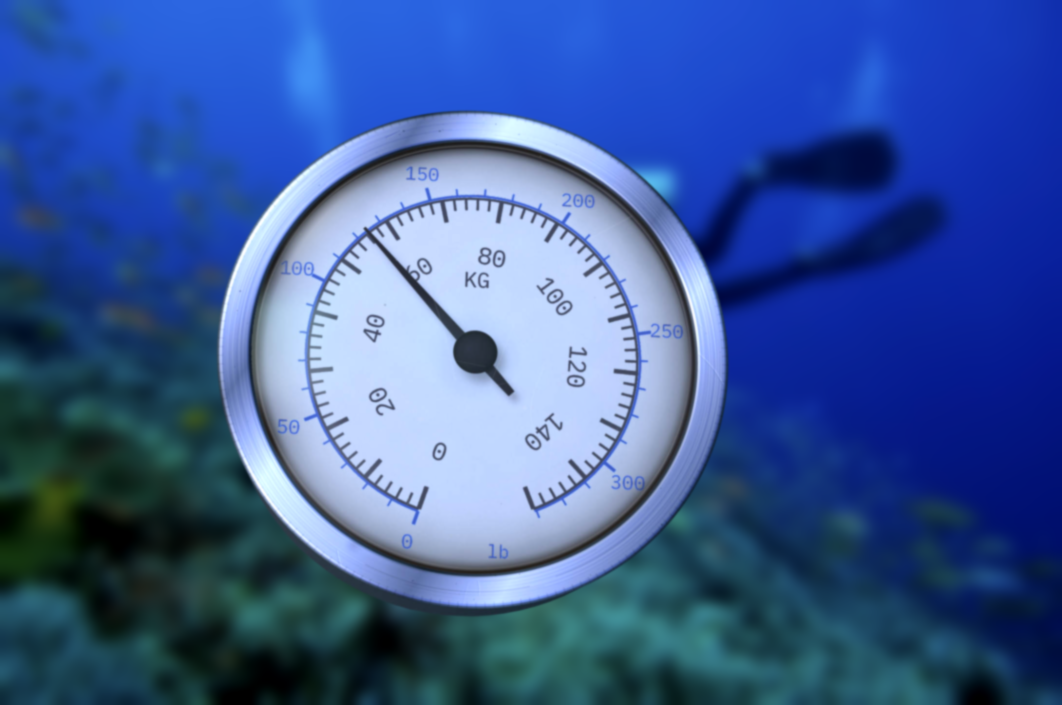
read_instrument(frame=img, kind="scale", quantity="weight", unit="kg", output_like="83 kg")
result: 56 kg
